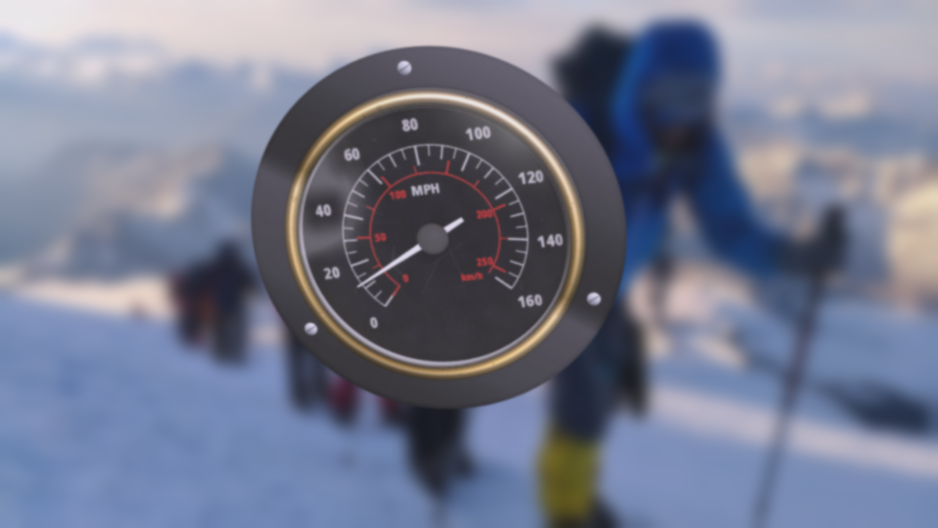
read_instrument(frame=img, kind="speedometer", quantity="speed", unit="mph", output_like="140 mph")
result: 12.5 mph
